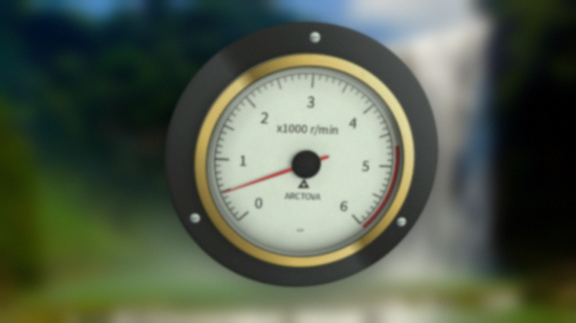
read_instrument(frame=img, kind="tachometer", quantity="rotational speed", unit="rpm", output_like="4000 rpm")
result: 500 rpm
